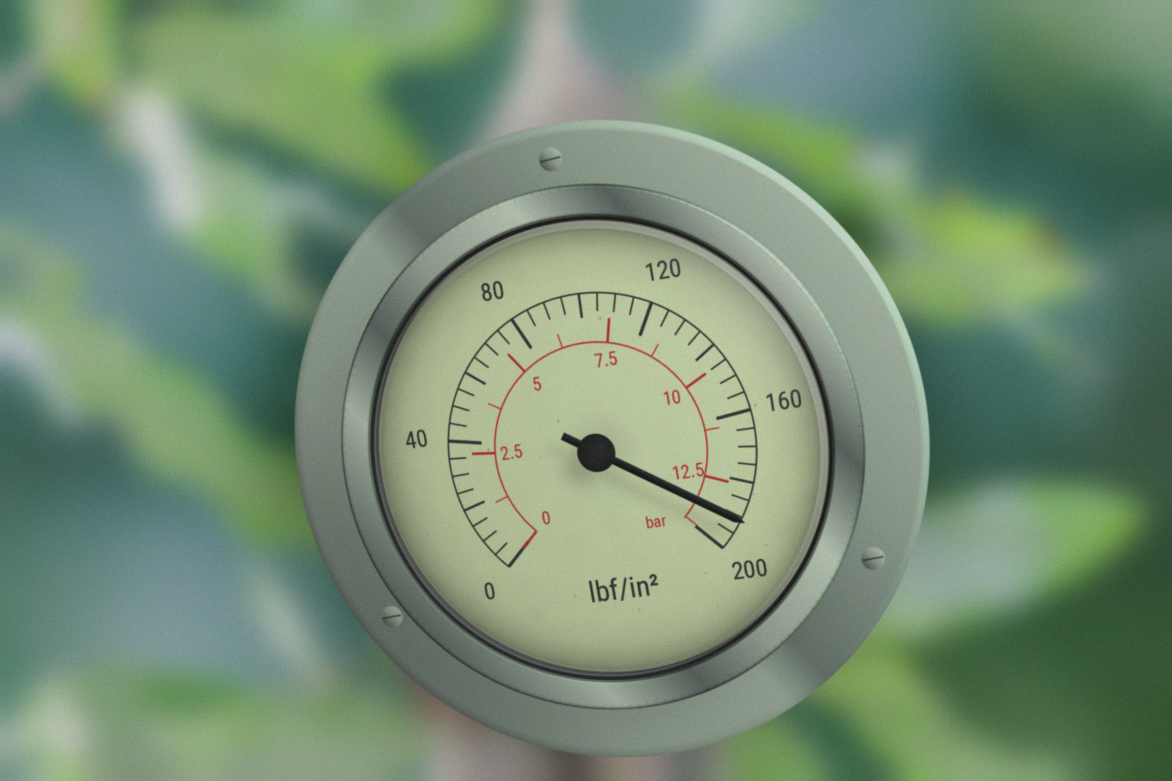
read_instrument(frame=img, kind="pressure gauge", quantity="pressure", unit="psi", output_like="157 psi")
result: 190 psi
